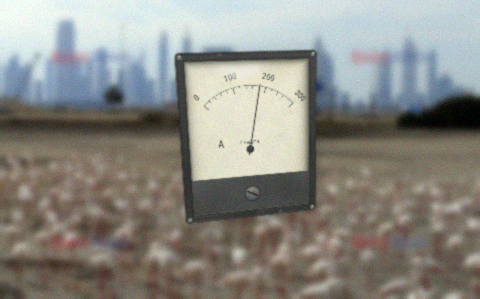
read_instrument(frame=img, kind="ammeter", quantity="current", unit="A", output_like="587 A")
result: 180 A
